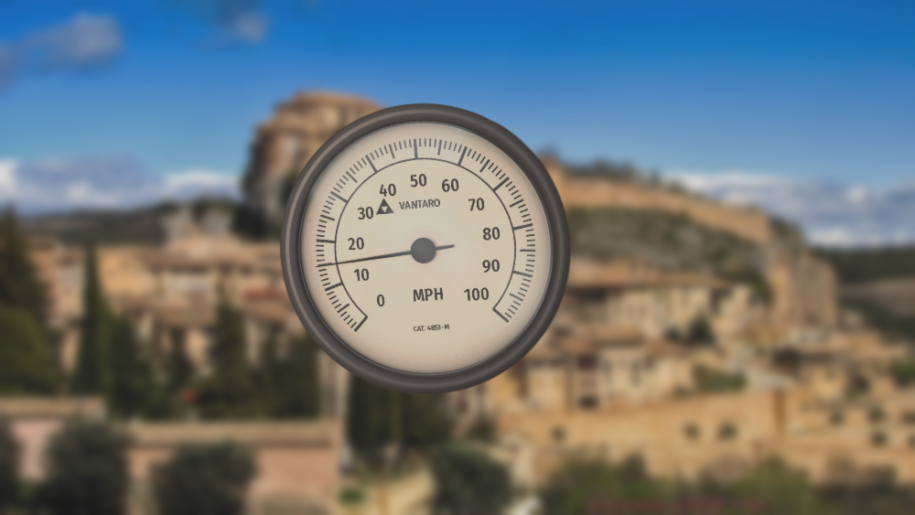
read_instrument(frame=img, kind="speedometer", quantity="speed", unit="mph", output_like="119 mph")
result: 15 mph
